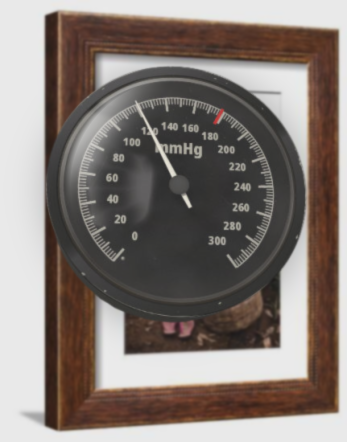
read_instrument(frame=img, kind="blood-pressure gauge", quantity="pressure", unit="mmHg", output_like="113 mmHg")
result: 120 mmHg
